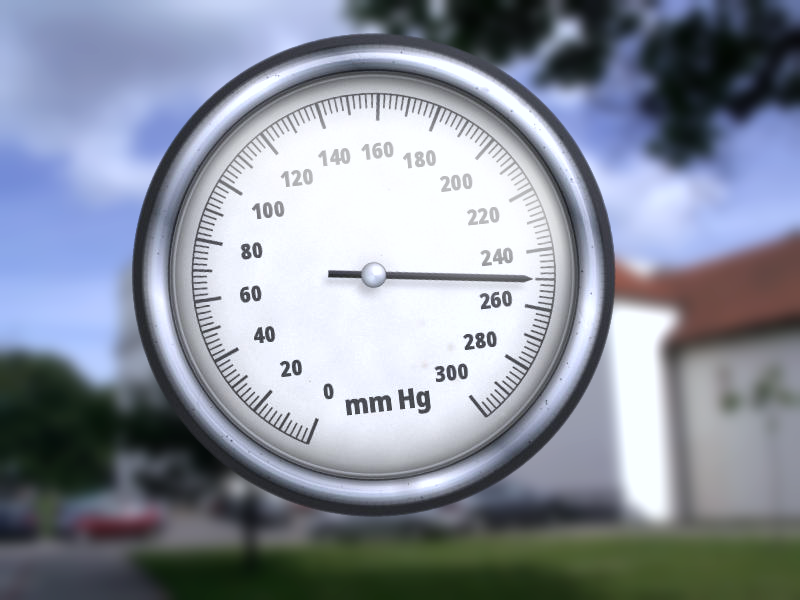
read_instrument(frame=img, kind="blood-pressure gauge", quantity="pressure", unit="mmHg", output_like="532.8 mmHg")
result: 250 mmHg
